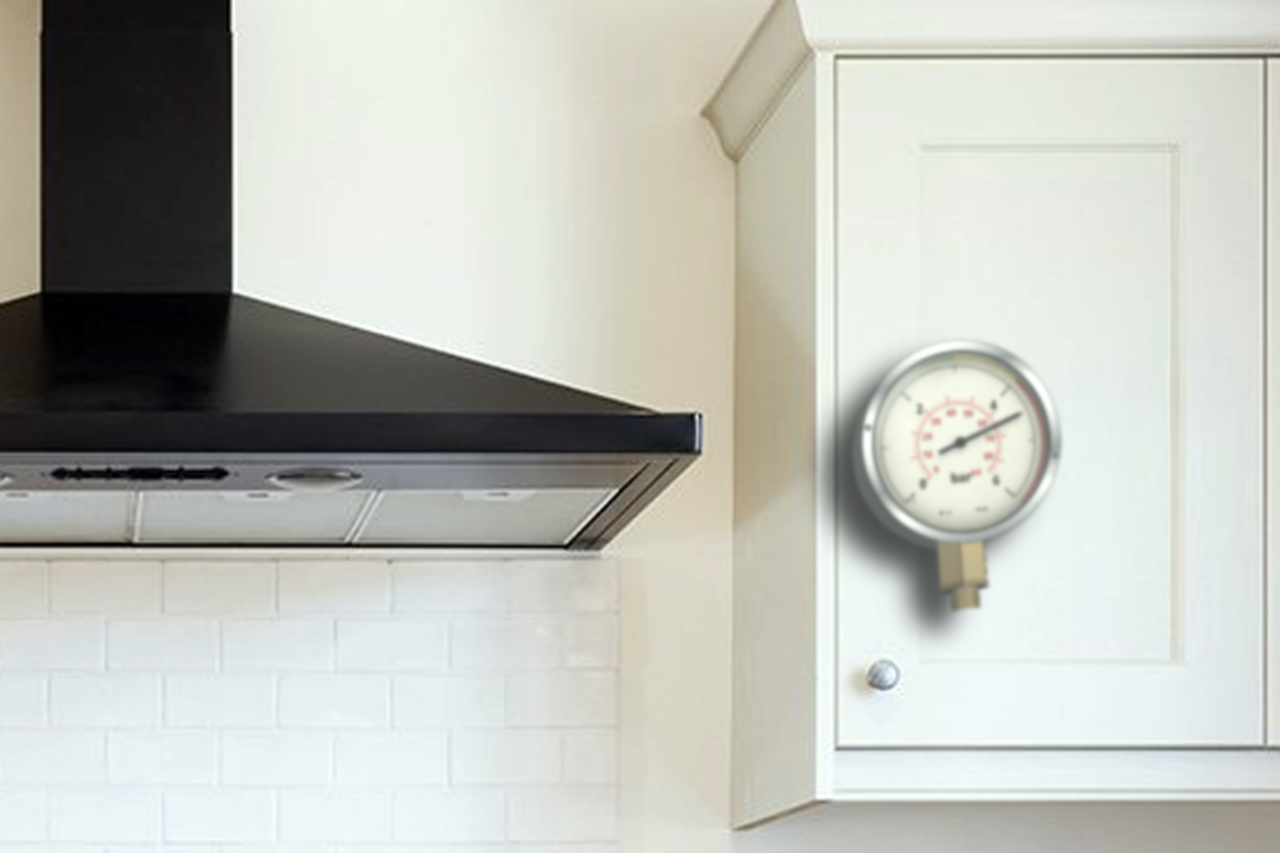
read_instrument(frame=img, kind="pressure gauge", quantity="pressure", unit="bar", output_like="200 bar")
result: 4.5 bar
